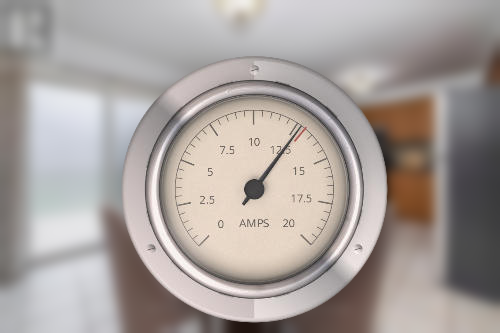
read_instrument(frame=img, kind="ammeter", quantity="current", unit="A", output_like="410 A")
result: 12.75 A
